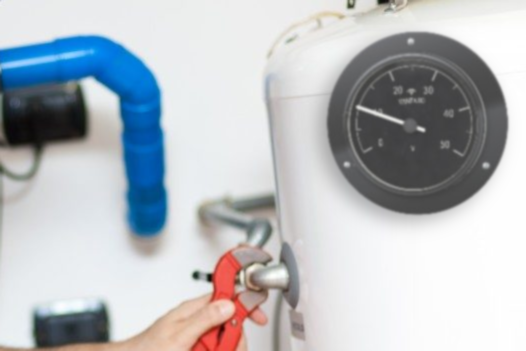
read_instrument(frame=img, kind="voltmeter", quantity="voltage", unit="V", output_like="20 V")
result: 10 V
